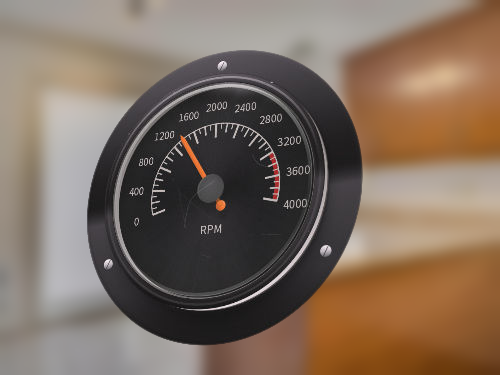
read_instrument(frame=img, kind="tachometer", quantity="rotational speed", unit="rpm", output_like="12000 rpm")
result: 1400 rpm
